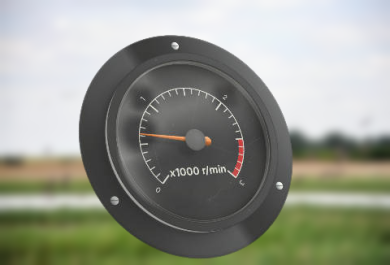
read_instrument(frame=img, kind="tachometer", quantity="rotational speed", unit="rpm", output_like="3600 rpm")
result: 600 rpm
